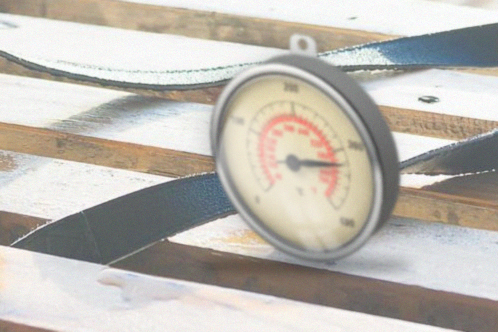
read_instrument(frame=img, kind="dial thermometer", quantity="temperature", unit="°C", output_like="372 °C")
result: 320 °C
